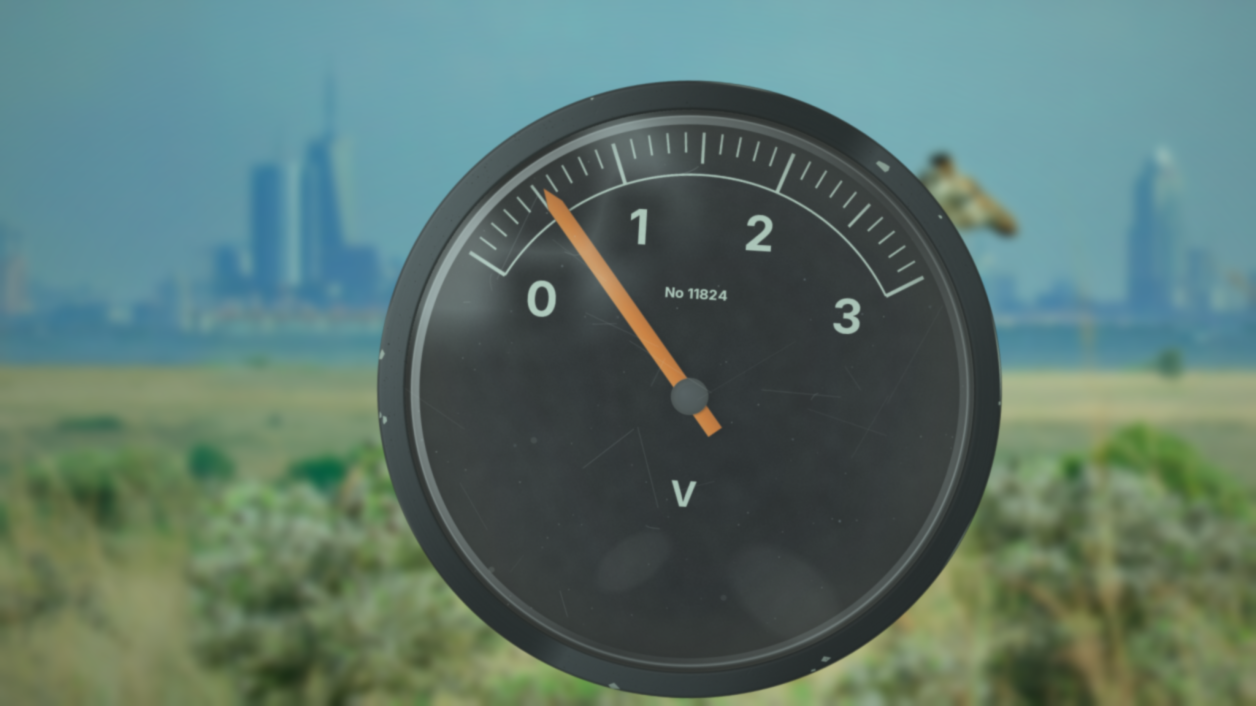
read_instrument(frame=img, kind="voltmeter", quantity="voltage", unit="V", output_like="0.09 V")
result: 0.55 V
